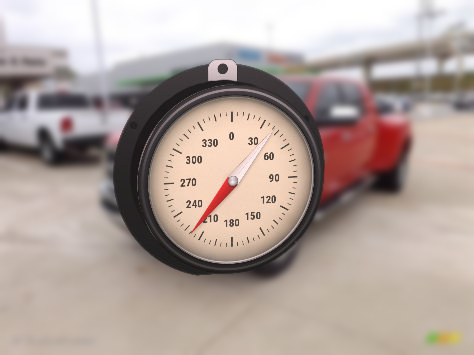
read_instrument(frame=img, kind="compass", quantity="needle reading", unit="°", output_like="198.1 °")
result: 220 °
